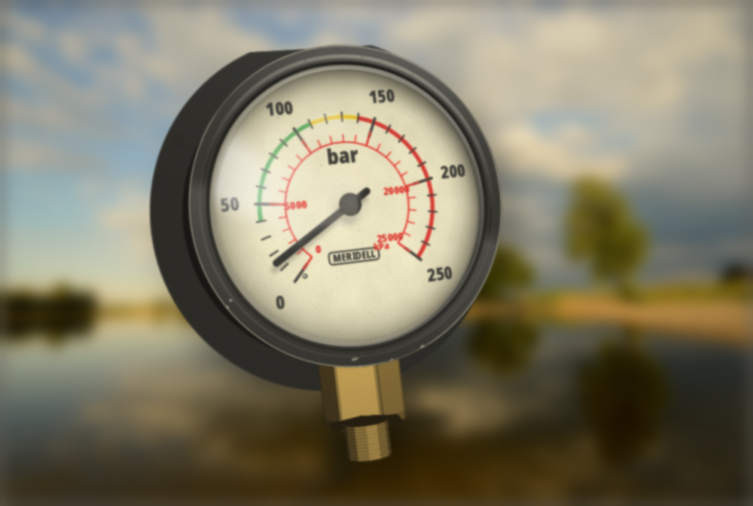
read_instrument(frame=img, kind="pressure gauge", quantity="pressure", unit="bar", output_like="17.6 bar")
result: 15 bar
